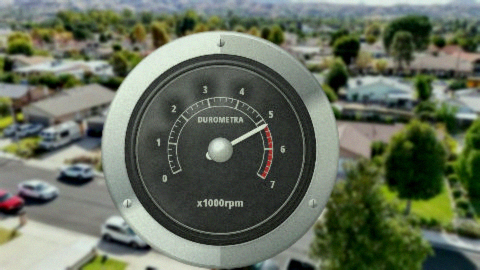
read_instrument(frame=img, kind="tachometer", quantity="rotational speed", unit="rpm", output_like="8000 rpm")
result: 5200 rpm
